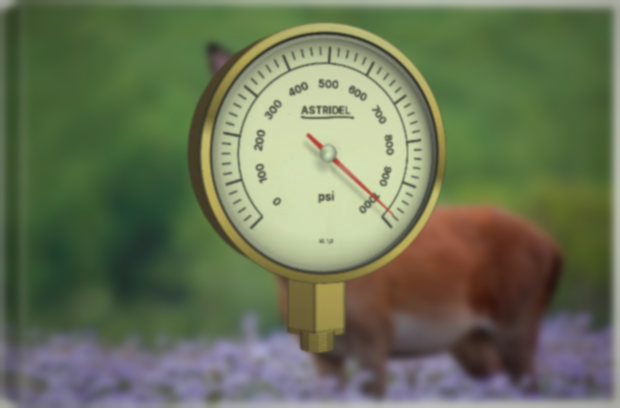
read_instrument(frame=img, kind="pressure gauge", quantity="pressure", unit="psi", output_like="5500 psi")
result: 980 psi
